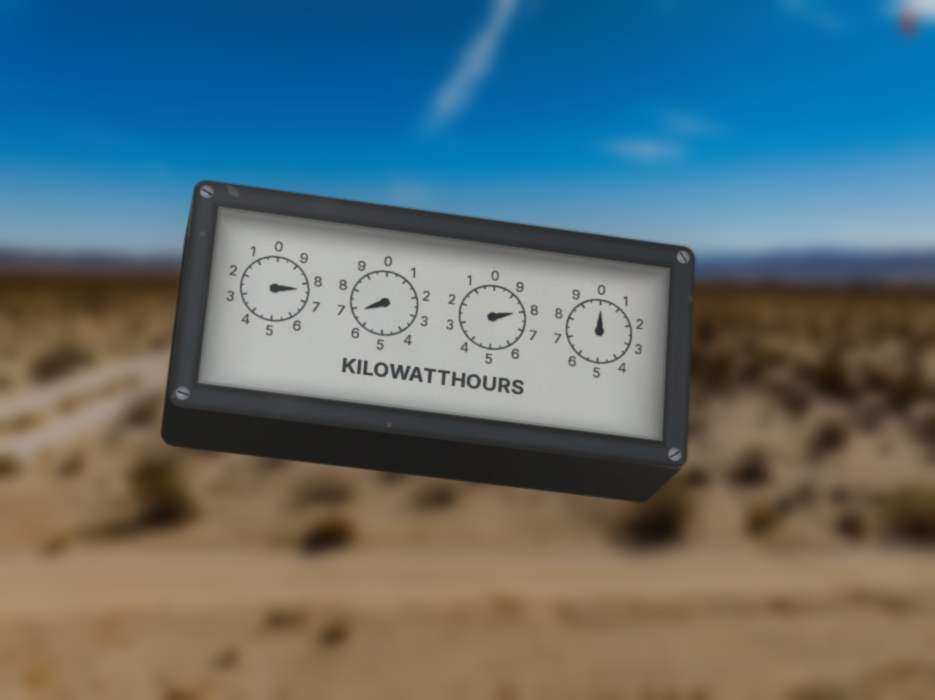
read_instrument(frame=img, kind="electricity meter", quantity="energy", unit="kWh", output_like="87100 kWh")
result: 7680 kWh
